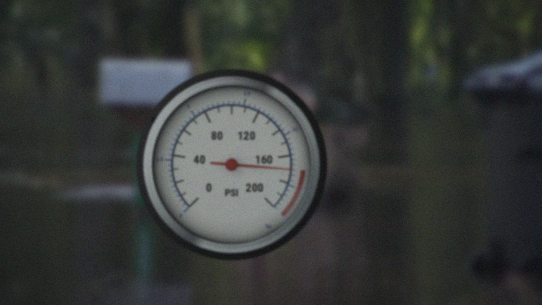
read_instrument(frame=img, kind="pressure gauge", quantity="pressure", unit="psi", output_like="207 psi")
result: 170 psi
